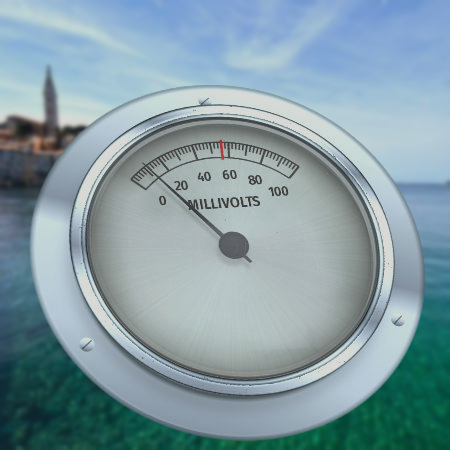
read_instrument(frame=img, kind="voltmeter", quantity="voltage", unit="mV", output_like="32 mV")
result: 10 mV
